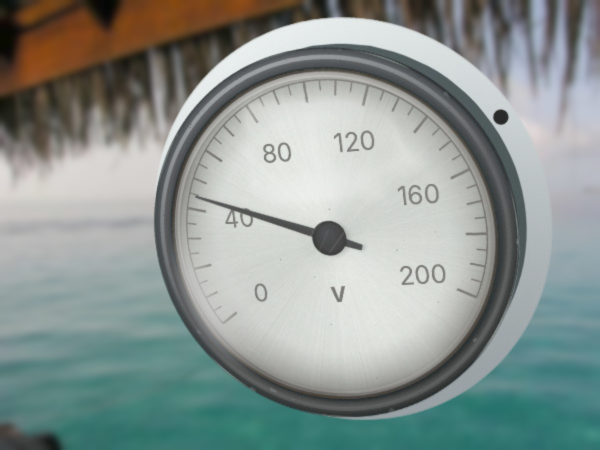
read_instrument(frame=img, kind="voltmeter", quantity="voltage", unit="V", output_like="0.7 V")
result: 45 V
